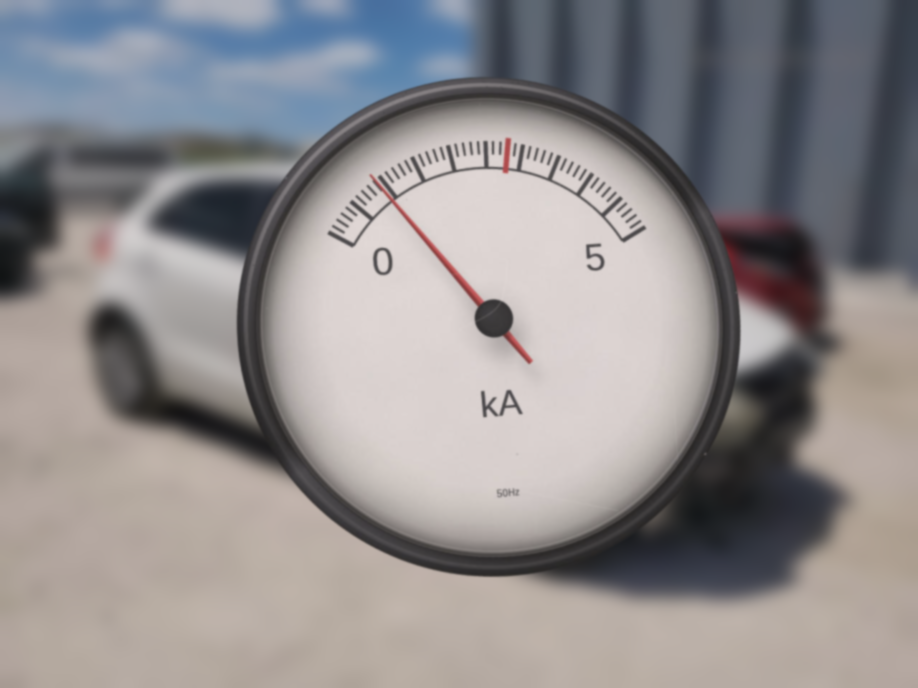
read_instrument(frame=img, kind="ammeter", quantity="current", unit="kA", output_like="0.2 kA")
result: 0.9 kA
